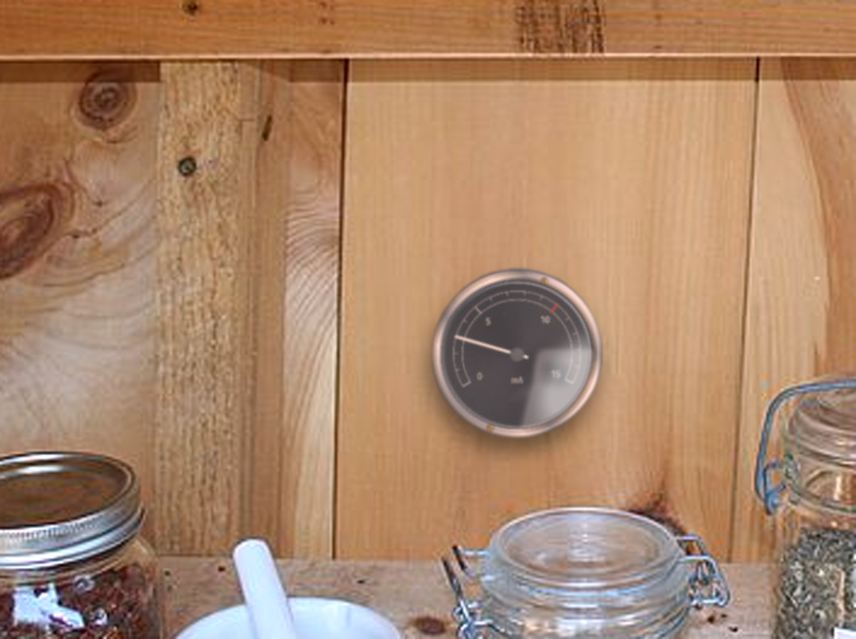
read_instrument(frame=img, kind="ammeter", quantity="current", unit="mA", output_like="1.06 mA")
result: 3 mA
